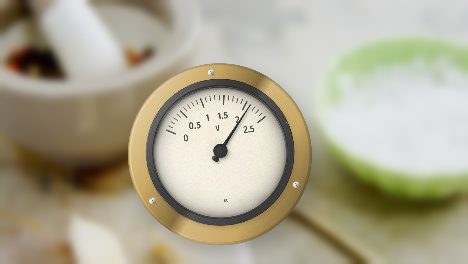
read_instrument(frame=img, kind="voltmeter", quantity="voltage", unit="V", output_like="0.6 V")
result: 2.1 V
